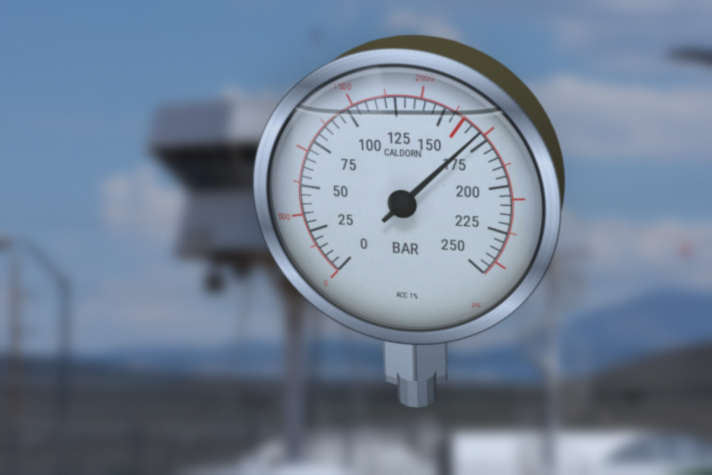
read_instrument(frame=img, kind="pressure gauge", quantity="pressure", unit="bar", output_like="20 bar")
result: 170 bar
